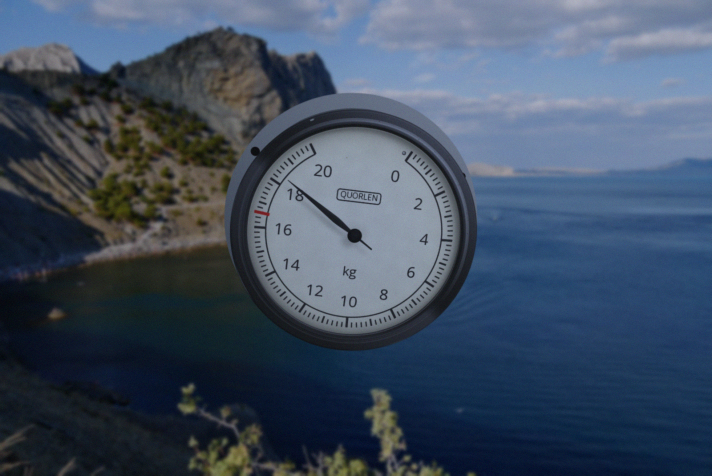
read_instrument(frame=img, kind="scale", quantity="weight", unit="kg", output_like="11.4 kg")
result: 18.4 kg
